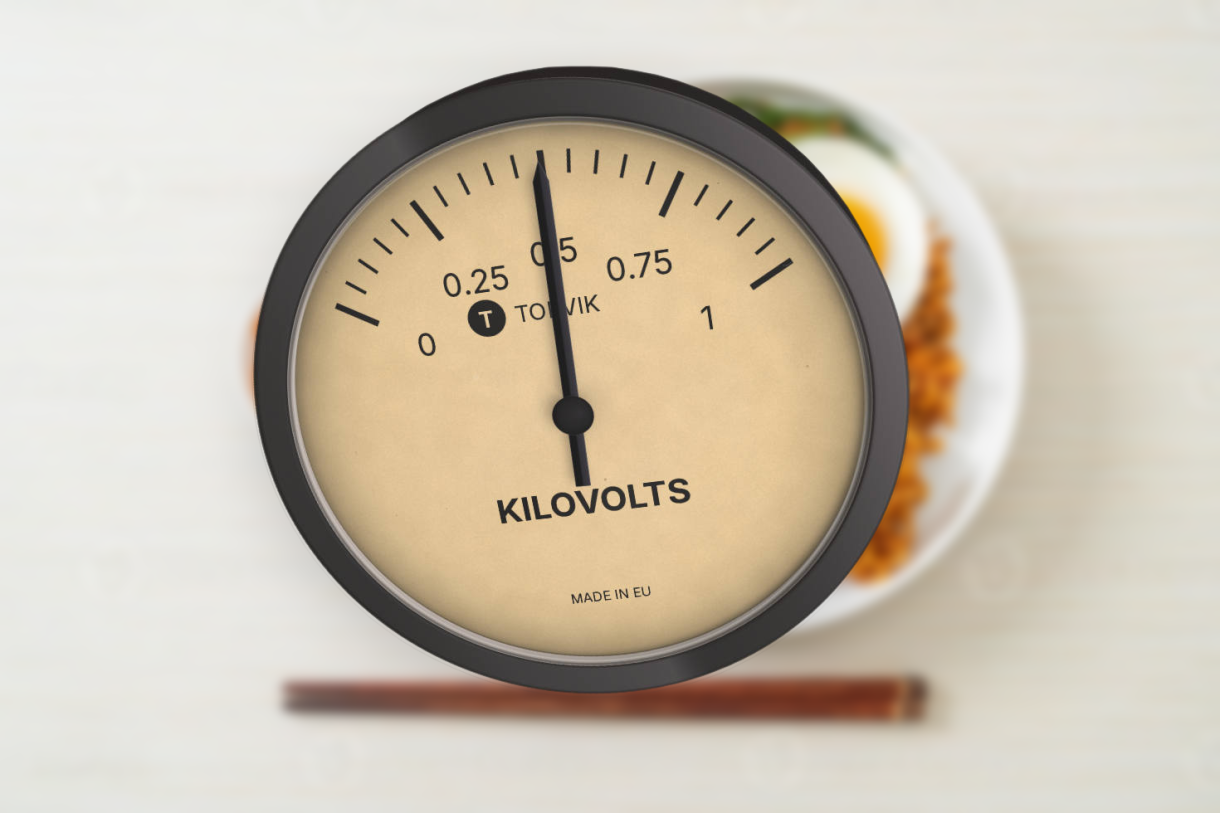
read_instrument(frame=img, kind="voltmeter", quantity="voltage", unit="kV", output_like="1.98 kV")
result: 0.5 kV
